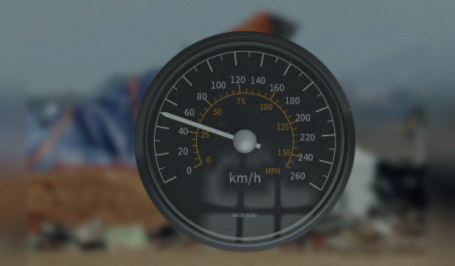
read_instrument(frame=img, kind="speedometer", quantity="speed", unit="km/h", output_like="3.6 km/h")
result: 50 km/h
